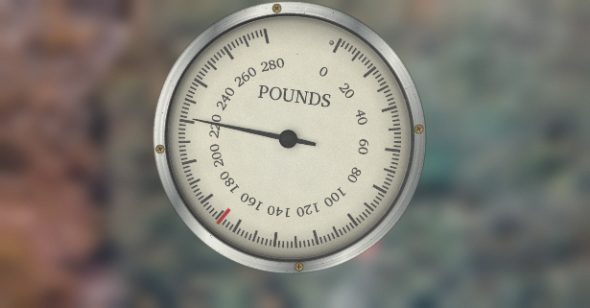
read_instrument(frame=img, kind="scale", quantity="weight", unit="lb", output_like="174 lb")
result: 222 lb
